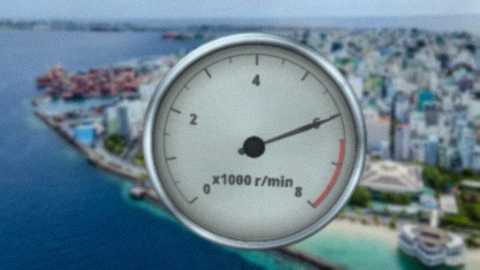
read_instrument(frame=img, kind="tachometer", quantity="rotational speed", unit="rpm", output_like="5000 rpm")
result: 6000 rpm
